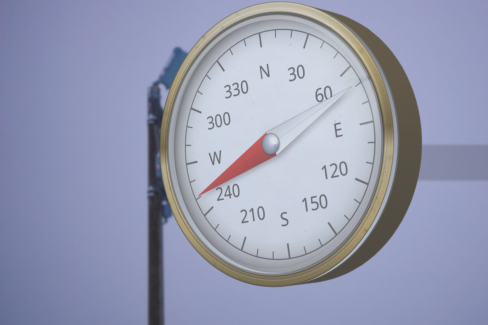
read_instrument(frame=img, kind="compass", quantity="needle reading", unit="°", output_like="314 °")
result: 250 °
